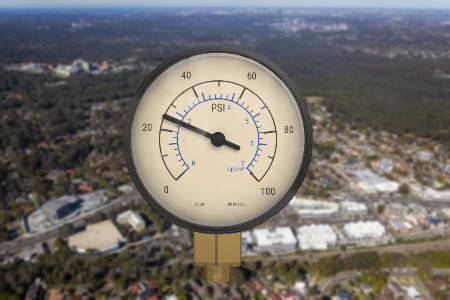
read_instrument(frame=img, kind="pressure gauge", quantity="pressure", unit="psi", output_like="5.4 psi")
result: 25 psi
